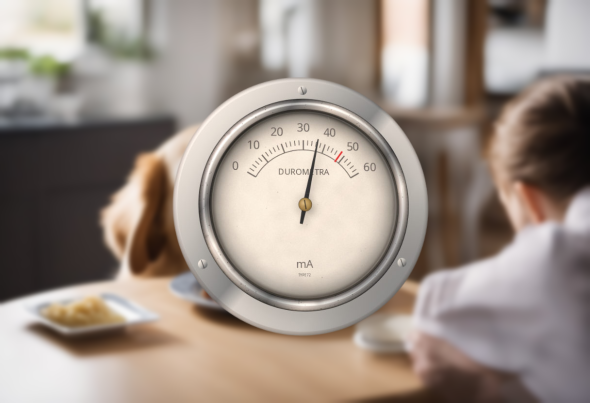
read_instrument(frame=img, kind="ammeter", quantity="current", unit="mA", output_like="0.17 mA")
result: 36 mA
